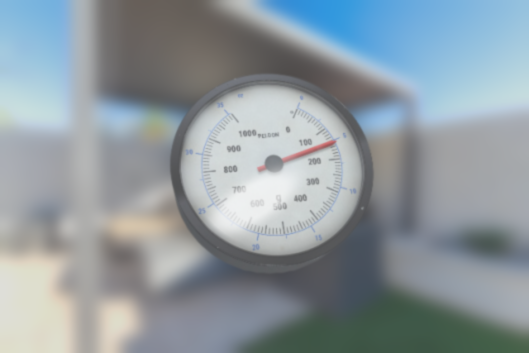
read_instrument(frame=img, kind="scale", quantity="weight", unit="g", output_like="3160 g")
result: 150 g
